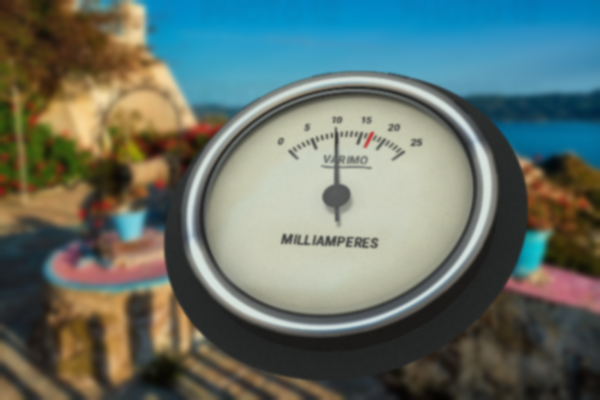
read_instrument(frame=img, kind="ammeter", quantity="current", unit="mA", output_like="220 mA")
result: 10 mA
